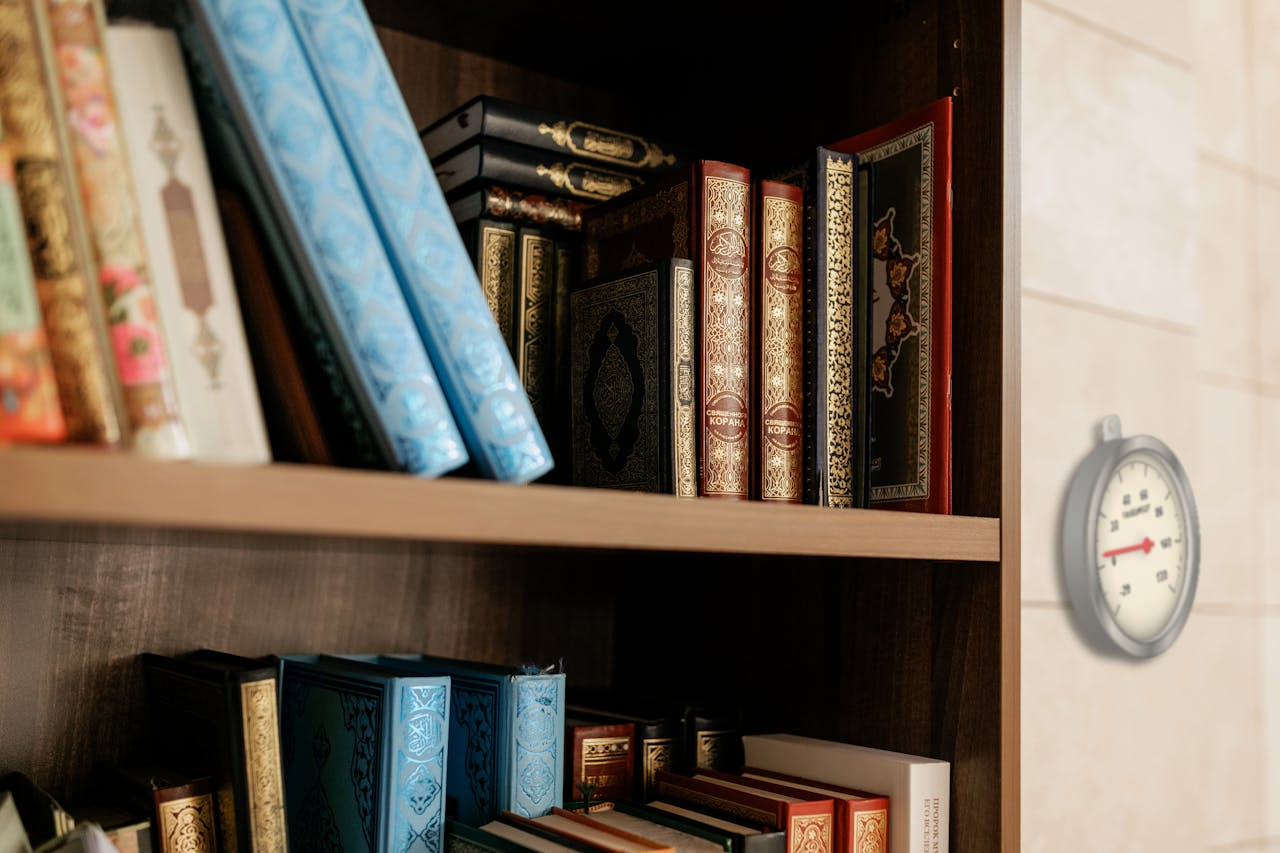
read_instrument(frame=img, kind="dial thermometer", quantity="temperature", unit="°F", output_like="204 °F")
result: 5 °F
